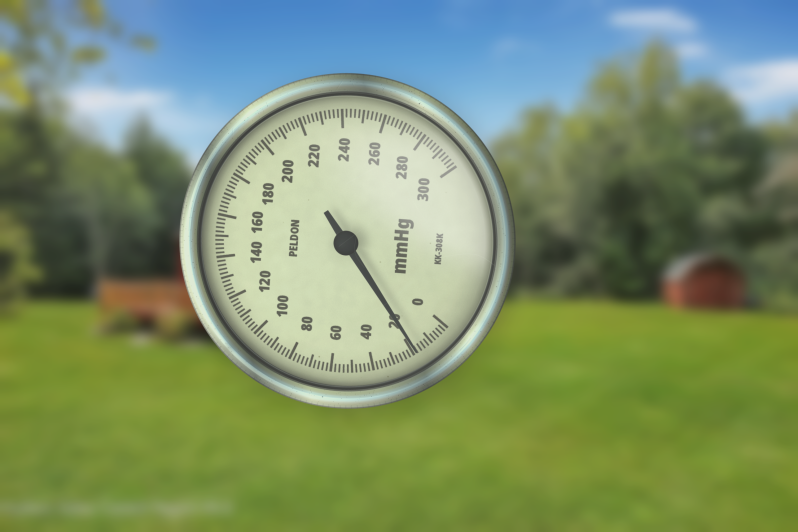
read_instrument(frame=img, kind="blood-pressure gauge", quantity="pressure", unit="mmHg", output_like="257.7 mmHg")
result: 18 mmHg
